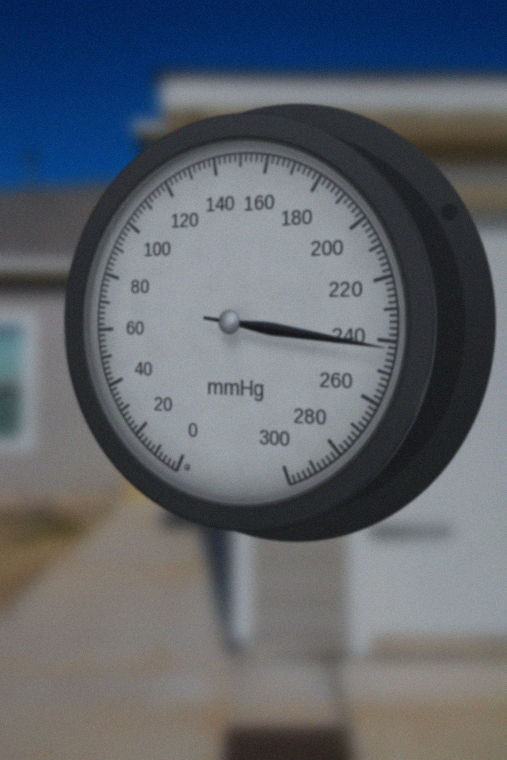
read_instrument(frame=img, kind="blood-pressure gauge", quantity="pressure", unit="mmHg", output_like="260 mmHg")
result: 242 mmHg
